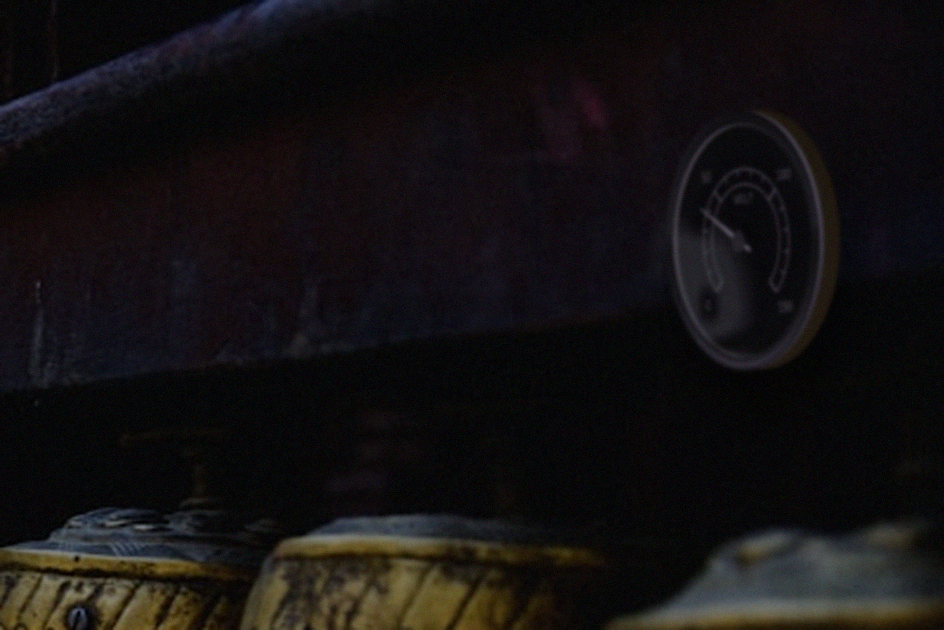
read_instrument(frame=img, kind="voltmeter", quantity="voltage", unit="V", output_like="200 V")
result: 40 V
